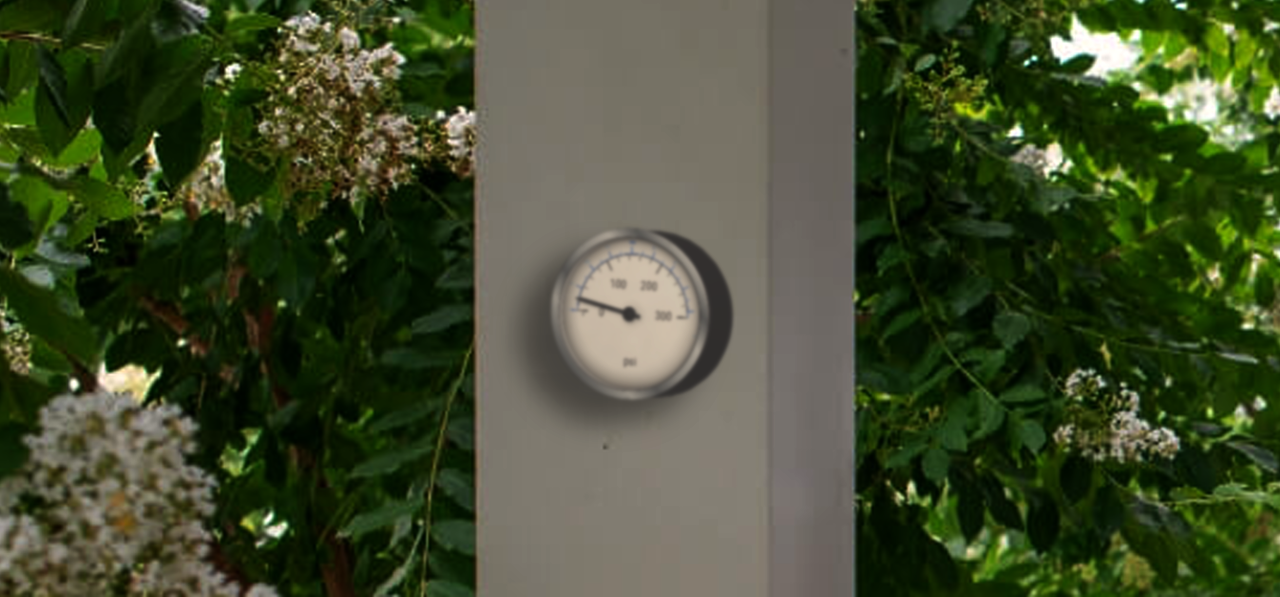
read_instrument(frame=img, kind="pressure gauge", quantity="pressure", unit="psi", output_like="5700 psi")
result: 20 psi
